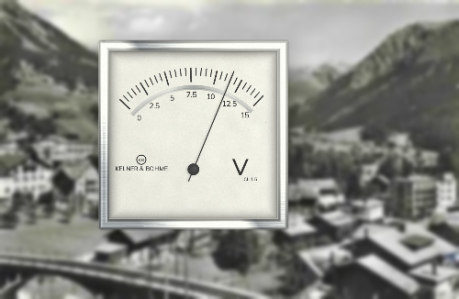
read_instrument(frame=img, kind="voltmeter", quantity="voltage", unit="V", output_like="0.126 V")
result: 11.5 V
